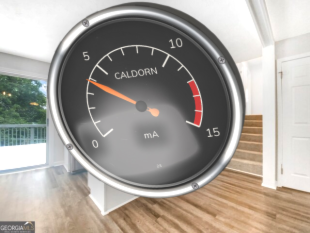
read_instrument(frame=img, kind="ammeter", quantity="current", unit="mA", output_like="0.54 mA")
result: 4 mA
